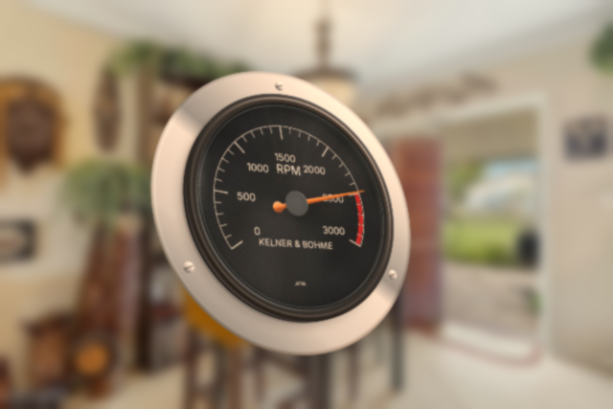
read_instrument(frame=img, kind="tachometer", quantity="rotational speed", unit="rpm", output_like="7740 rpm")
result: 2500 rpm
